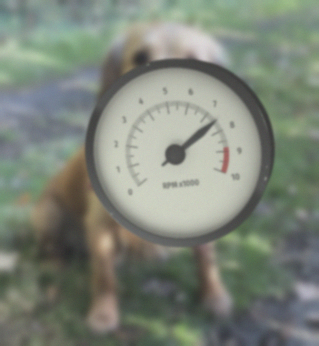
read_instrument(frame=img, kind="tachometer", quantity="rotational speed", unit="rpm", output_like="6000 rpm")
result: 7500 rpm
